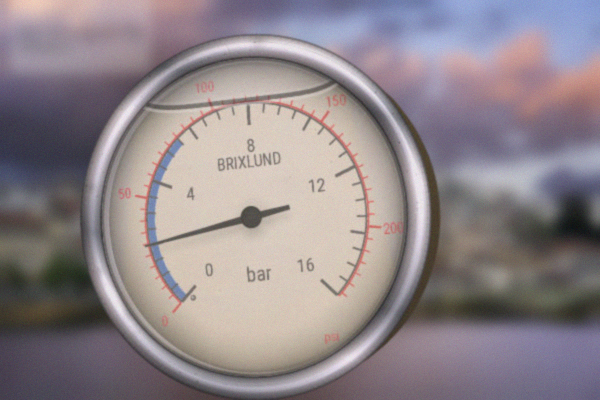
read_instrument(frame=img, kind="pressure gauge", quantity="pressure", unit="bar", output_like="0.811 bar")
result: 2 bar
